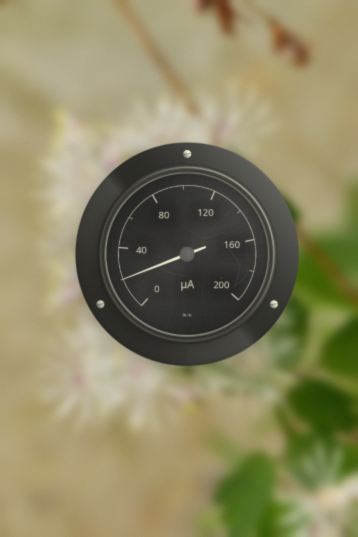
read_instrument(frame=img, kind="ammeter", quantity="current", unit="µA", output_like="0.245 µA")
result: 20 µA
